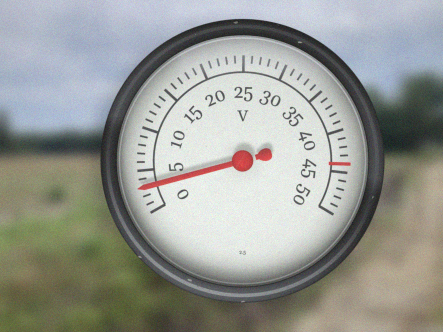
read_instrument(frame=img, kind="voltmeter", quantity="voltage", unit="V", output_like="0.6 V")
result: 3 V
